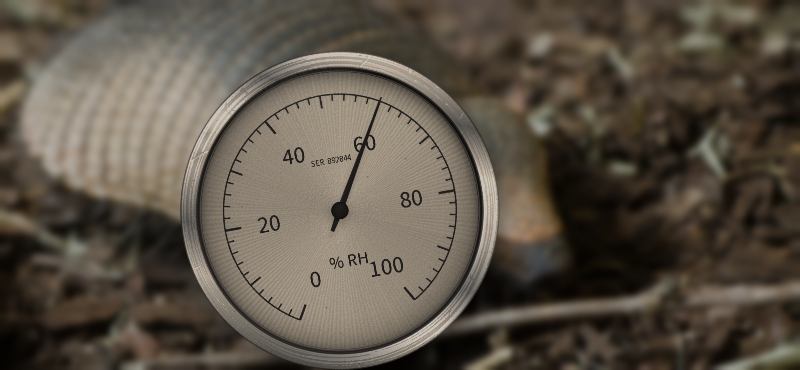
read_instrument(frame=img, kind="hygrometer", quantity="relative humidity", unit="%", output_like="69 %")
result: 60 %
